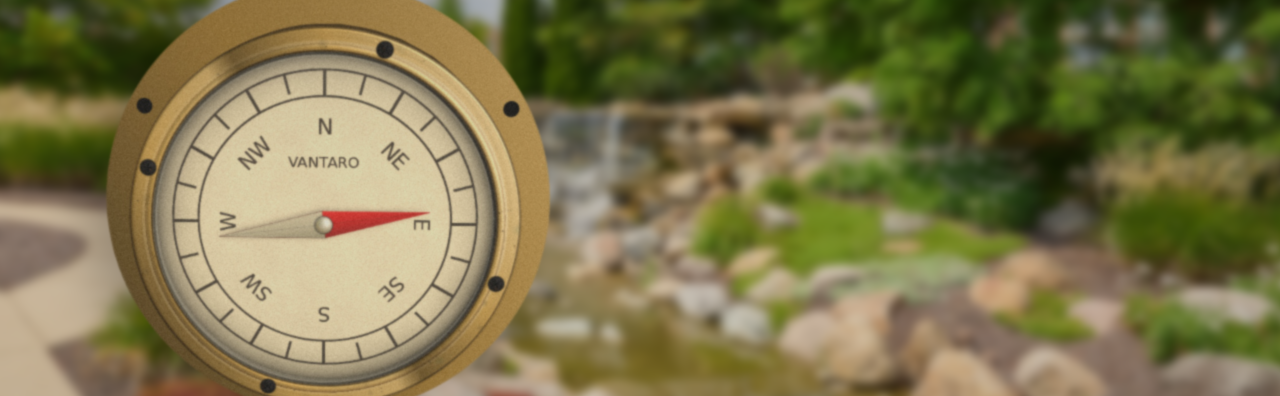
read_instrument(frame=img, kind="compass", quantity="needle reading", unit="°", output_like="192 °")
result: 82.5 °
